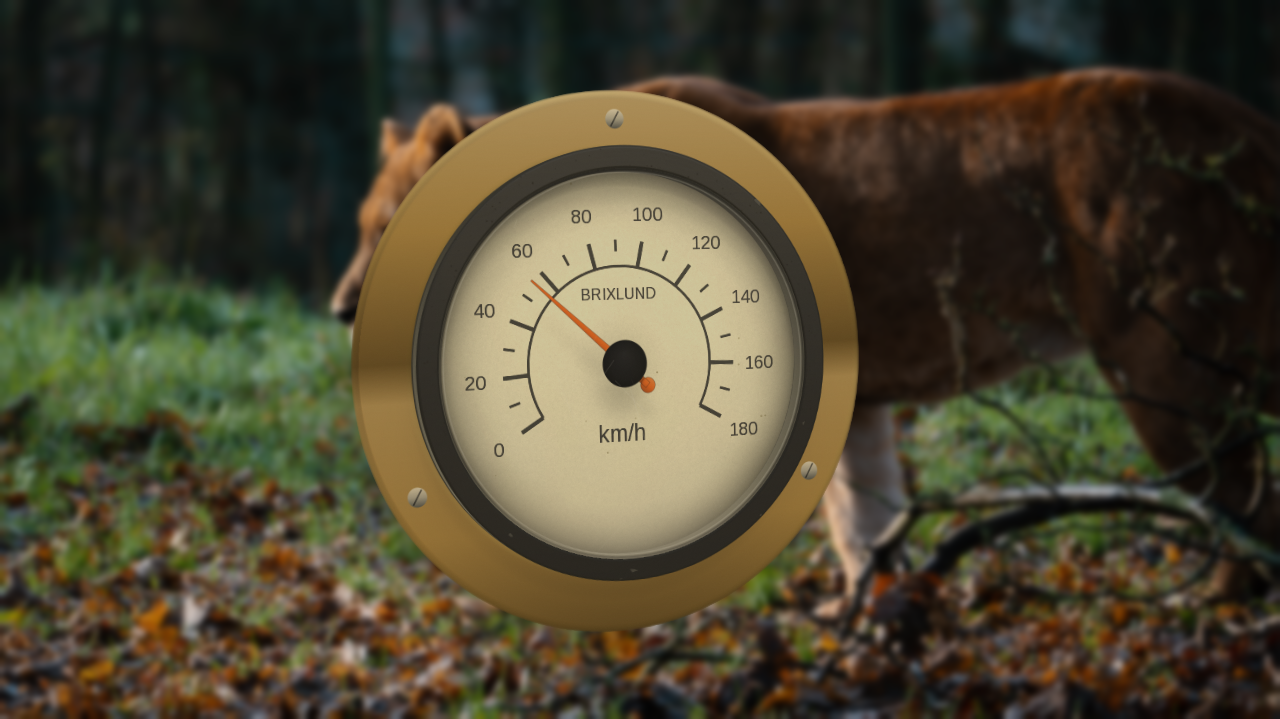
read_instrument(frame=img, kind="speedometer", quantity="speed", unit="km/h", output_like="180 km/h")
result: 55 km/h
